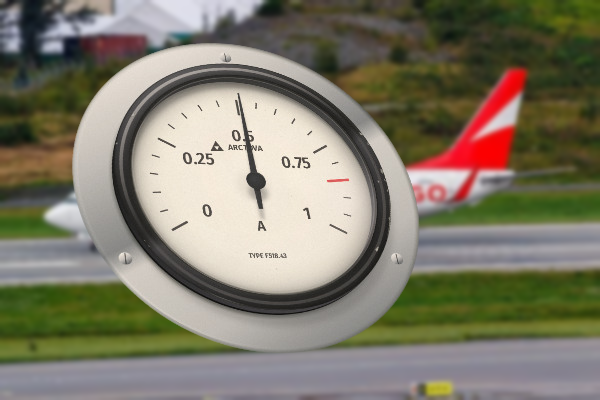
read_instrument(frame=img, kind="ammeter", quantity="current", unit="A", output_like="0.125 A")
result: 0.5 A
